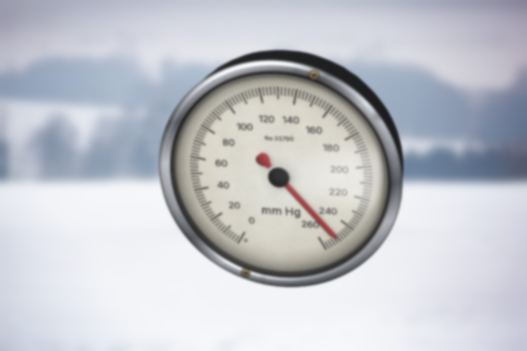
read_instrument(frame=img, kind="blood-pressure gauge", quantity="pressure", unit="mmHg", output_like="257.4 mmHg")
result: 250 mmHg
